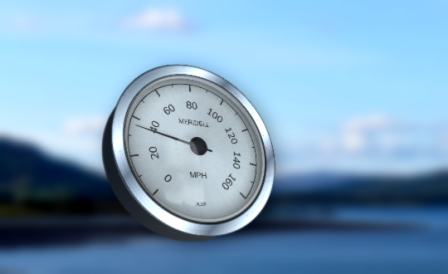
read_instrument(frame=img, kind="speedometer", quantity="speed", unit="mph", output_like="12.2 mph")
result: 35 mph
